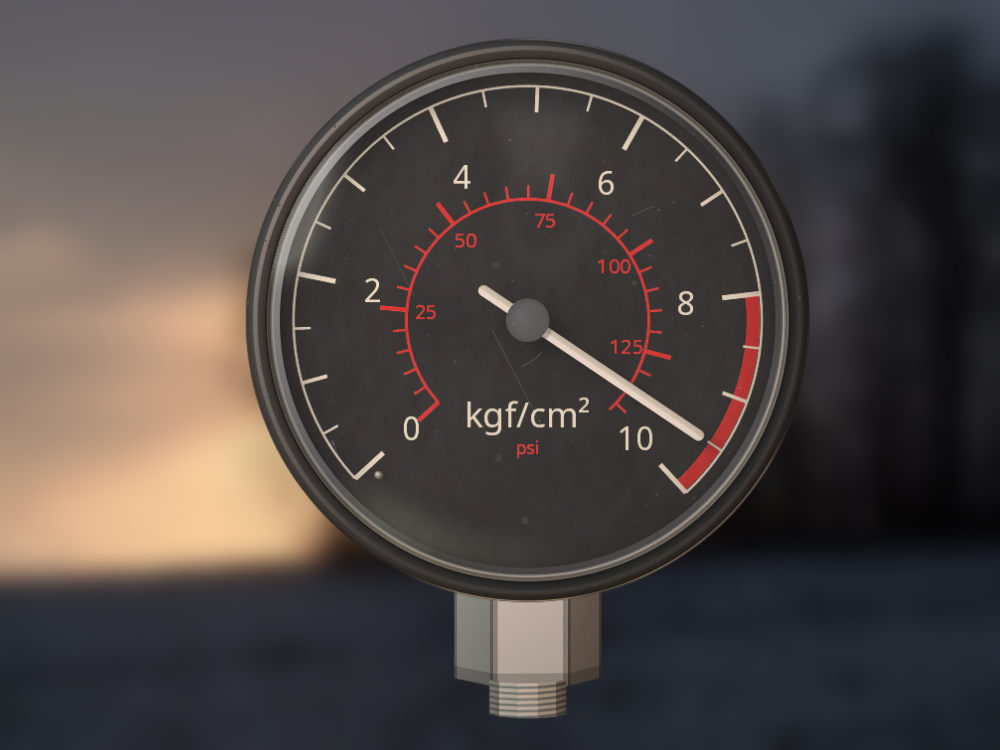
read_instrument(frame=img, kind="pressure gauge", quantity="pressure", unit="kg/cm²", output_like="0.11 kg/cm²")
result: 9.5 kg/cm²
